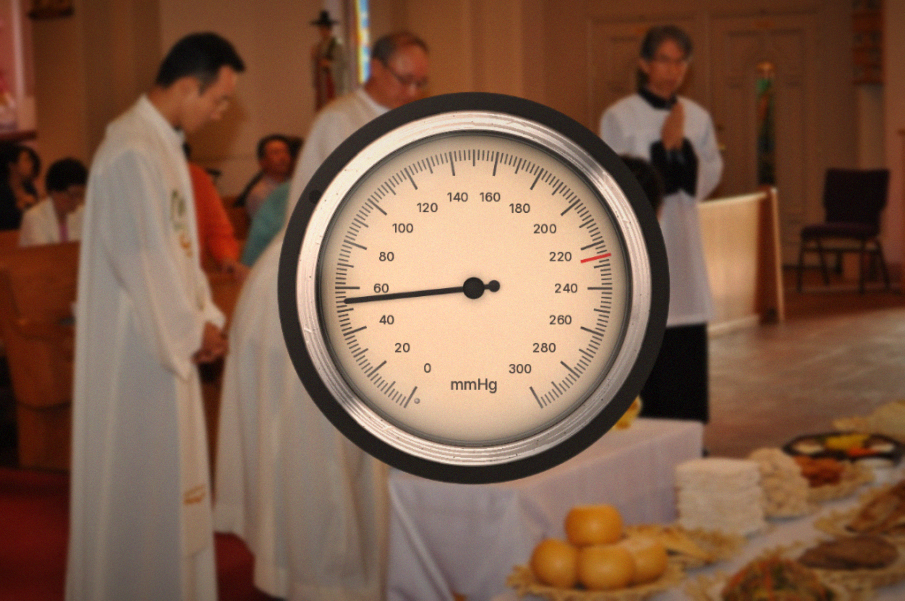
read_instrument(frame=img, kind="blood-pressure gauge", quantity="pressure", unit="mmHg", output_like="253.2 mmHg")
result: 54 mmHg
